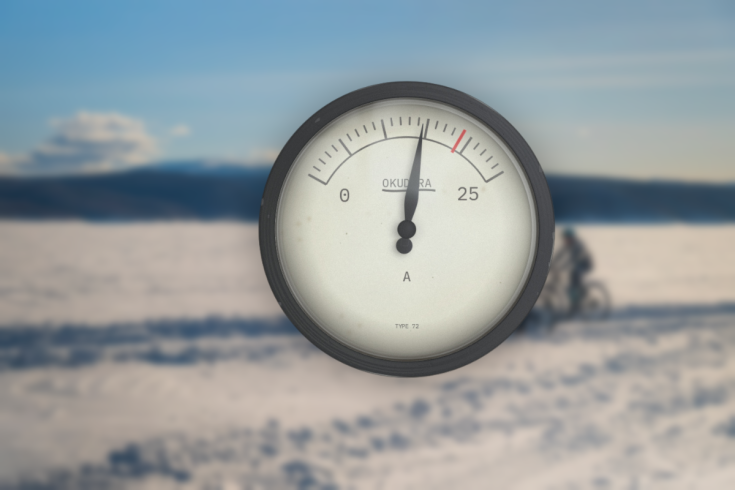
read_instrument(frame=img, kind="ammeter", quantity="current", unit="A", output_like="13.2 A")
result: 14.5 A
